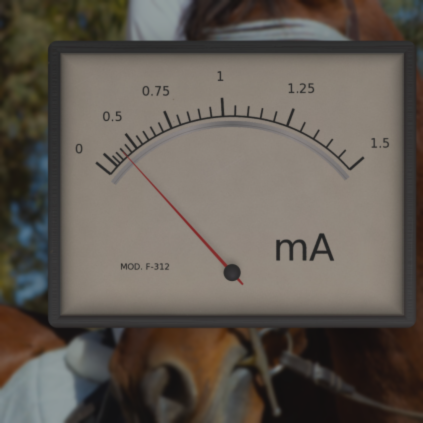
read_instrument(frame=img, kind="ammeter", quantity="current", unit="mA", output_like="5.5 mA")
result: 0.4 mA
